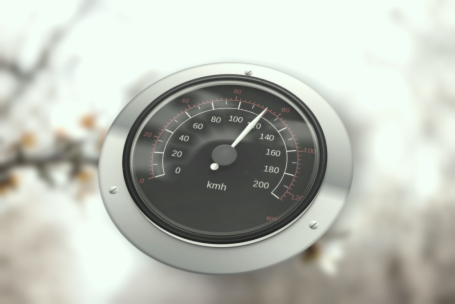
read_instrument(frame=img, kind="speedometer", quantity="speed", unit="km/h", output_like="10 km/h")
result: 120 km/h
